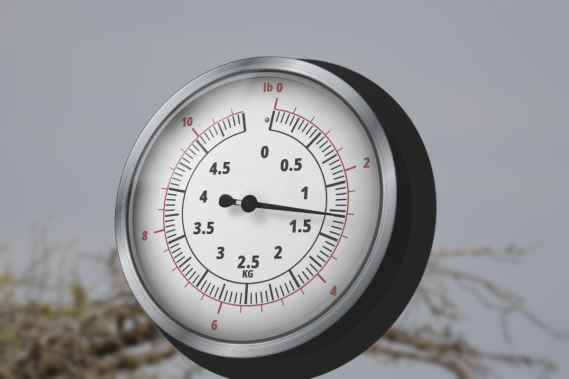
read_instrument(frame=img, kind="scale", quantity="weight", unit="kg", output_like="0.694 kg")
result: 1.3 kg
